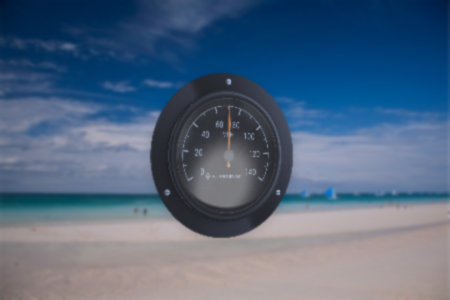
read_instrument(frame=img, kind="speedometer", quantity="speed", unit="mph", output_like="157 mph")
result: 70 mph
